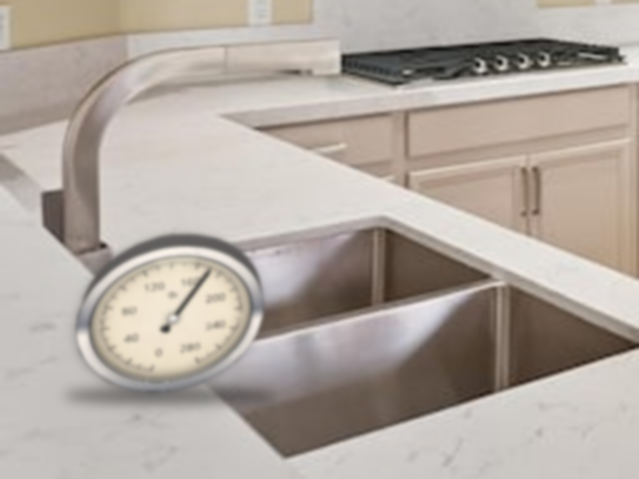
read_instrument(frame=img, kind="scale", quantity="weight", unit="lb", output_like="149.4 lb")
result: 170 lb
